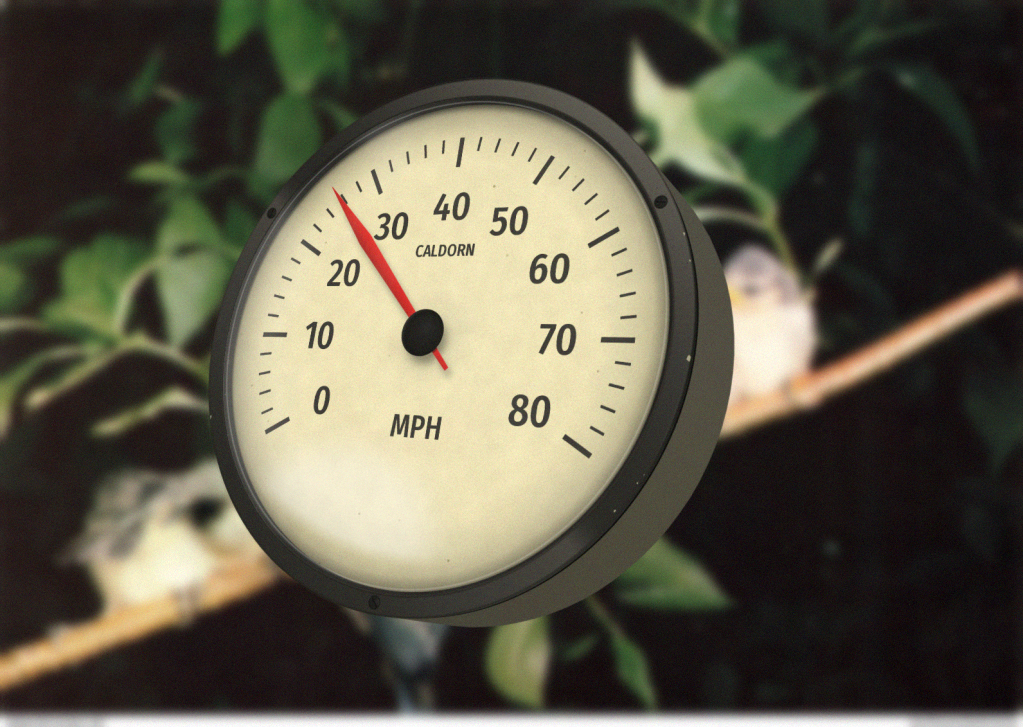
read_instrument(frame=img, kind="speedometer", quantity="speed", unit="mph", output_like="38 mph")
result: 26 mph
